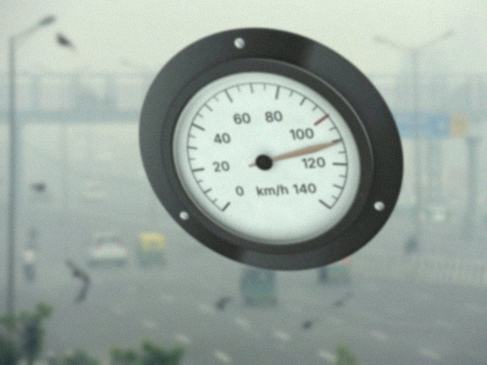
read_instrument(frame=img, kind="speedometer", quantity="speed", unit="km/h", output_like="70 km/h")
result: 110 km/h
